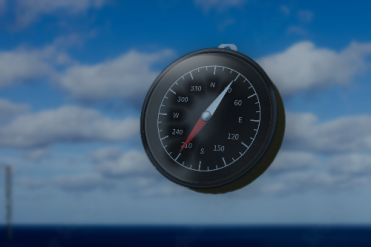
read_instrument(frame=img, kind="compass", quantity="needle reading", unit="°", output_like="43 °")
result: 210 °
